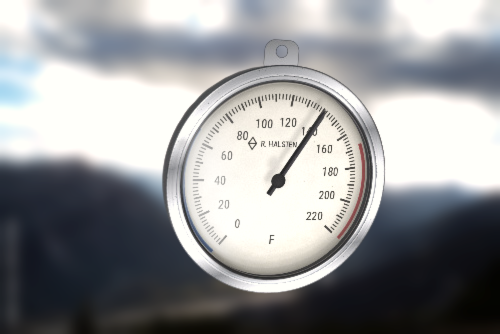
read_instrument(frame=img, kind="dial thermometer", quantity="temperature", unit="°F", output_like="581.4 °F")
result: 140 °F
